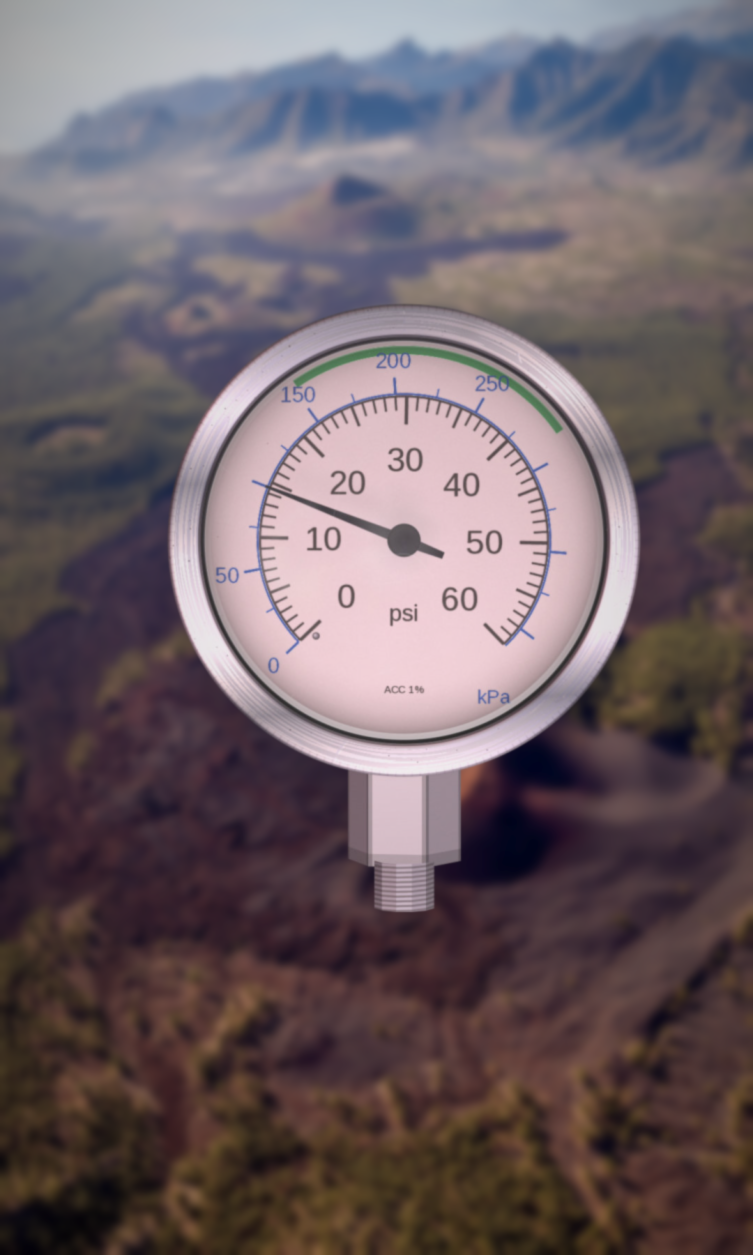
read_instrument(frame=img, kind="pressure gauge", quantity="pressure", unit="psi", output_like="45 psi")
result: 14.5 psi
